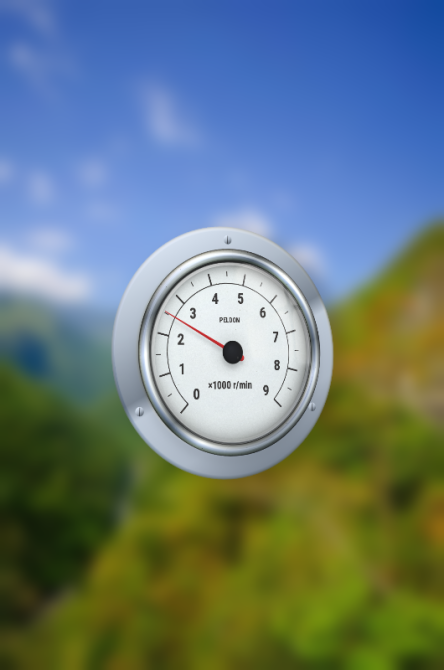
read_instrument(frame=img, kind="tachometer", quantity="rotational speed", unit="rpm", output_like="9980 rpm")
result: 2500 rpm
